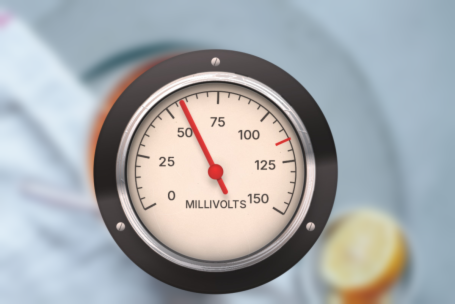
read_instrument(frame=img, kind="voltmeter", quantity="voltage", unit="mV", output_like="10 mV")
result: 57.5 mV
